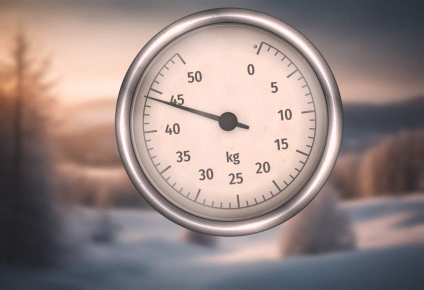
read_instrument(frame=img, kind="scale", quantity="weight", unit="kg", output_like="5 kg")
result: 44 kg
